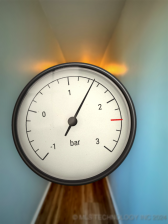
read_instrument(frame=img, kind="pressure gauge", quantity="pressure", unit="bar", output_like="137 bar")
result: 1.5 bar
